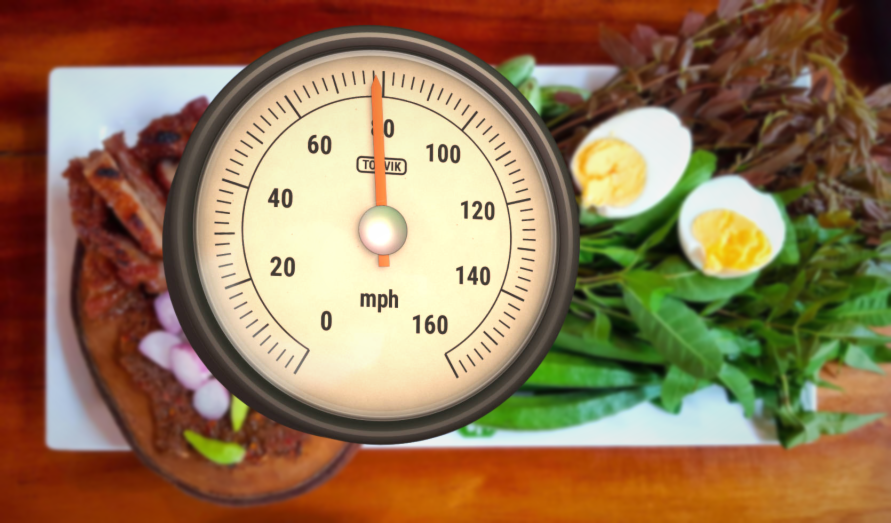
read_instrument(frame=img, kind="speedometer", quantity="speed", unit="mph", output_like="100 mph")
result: 78 mph
